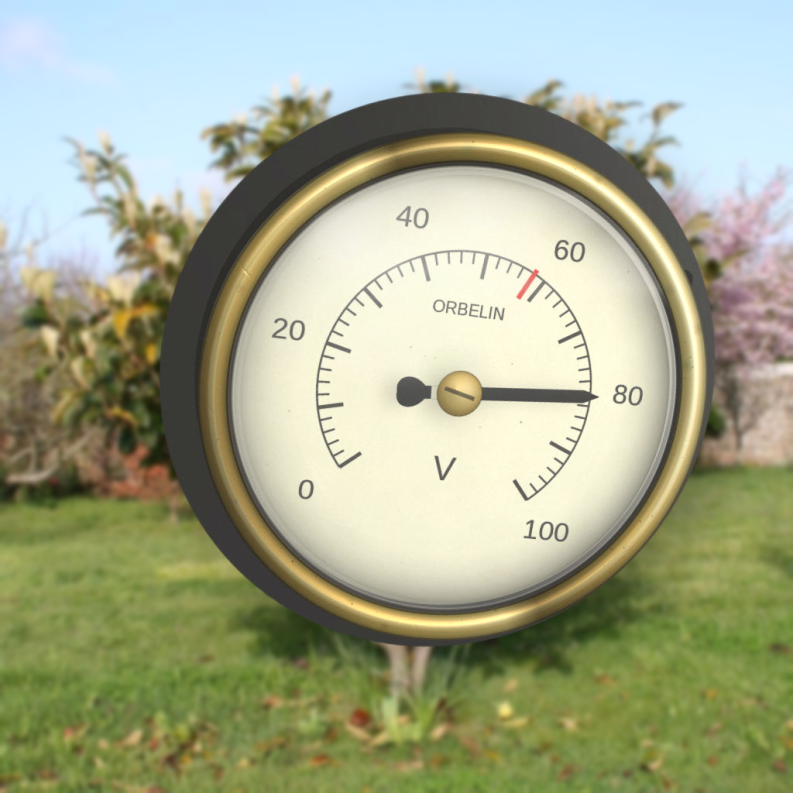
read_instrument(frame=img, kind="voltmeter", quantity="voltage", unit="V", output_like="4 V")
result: 80 V
